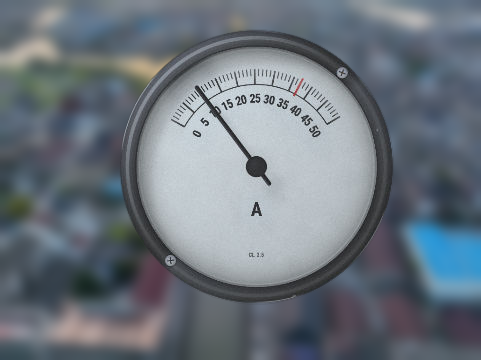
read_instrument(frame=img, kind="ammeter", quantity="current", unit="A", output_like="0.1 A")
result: 10 A
